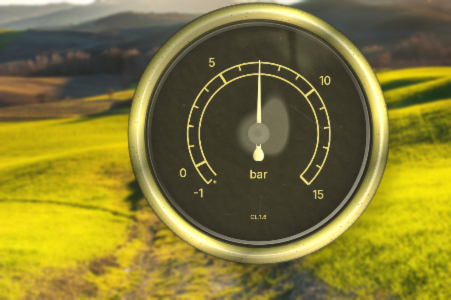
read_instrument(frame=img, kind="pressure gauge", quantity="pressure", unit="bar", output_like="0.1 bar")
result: 7 bar
